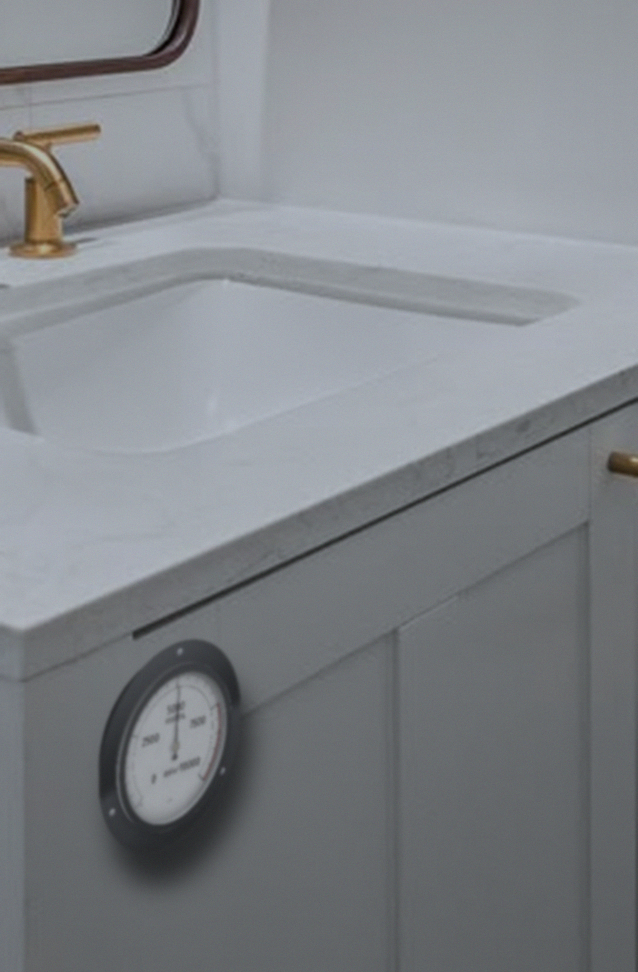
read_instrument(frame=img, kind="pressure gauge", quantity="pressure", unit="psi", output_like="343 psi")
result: 5000 psi
